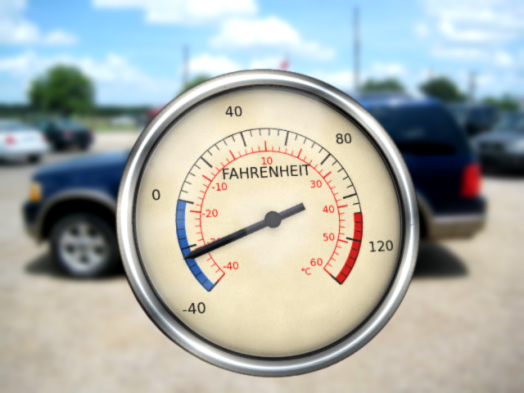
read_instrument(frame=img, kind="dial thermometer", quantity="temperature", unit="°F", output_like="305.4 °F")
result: -24 °F
